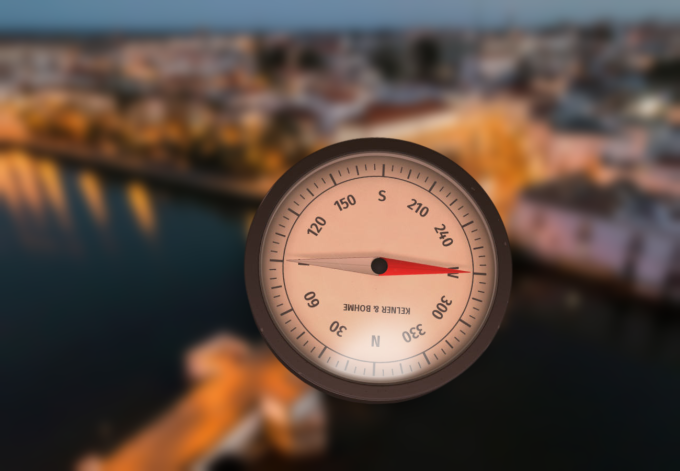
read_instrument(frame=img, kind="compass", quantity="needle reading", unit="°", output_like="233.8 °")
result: 270 °
